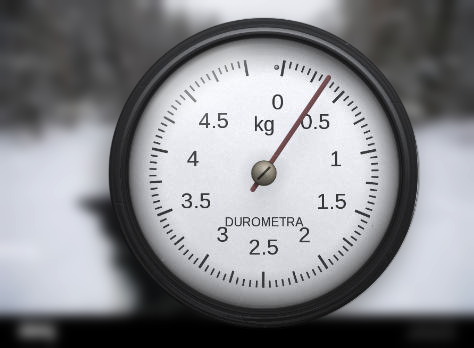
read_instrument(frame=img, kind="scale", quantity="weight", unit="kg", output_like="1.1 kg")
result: 0.35 kg
